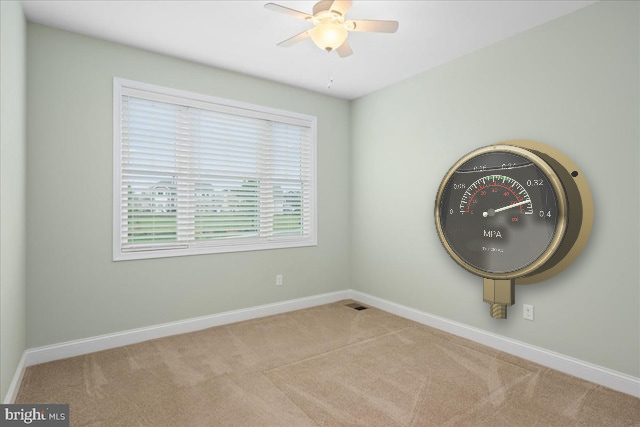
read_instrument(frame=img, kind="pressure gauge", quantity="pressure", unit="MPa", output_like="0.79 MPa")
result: 0.36 MPa
